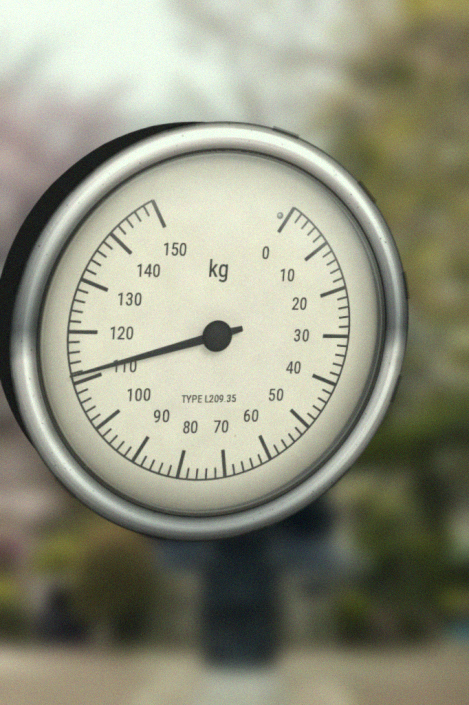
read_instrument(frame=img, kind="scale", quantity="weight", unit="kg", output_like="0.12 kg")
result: 112 kg
